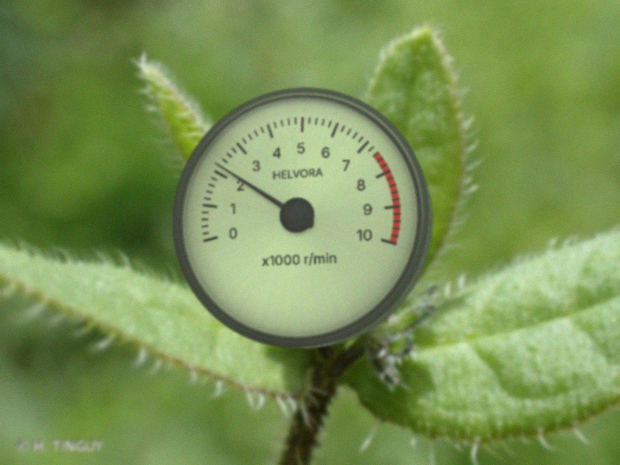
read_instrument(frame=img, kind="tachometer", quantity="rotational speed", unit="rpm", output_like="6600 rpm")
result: 2200 rpm
